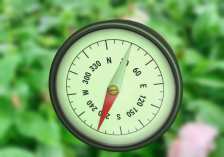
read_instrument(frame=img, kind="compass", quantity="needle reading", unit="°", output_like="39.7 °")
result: 210 °
